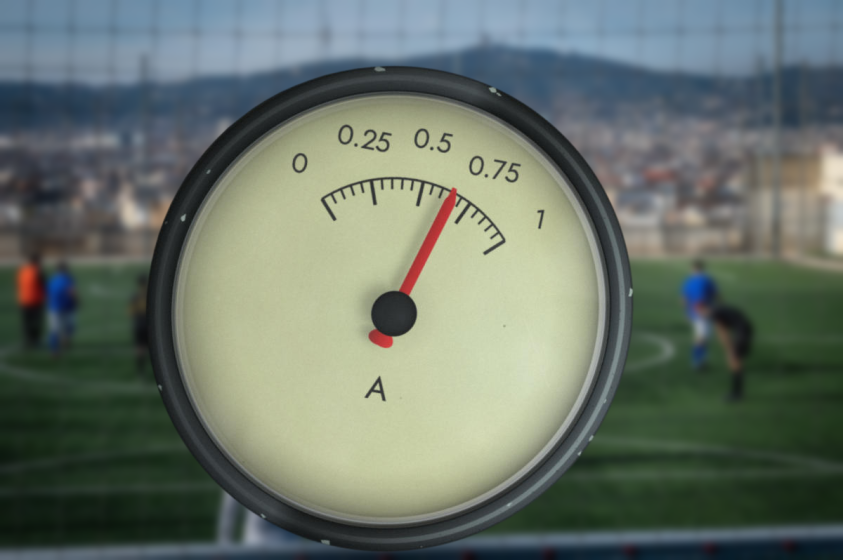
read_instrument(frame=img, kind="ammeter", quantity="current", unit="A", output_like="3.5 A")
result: 0.65 A
